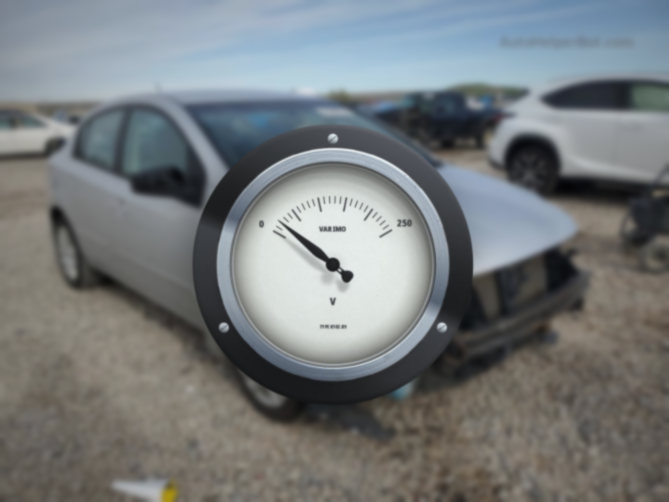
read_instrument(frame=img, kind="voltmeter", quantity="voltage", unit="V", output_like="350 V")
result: 20 V
